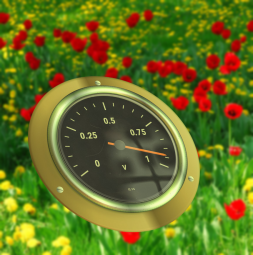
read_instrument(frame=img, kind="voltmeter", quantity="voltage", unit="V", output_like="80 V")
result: 0.95 V
